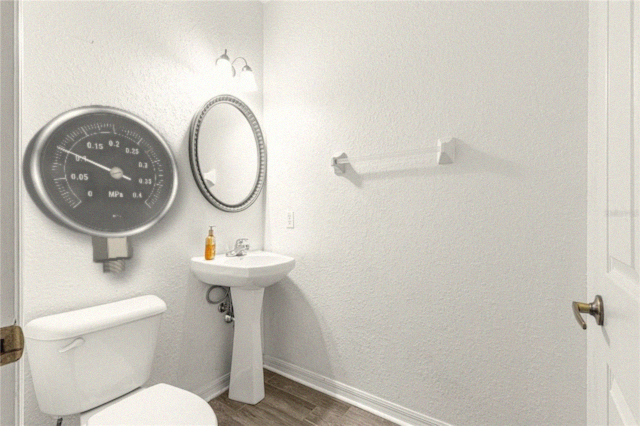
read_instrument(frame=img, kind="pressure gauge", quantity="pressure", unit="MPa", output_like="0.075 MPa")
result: 0.1 MPa
